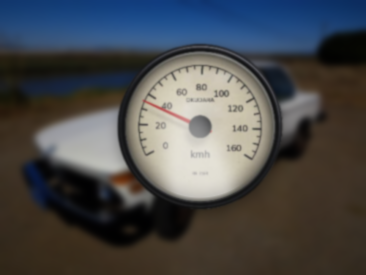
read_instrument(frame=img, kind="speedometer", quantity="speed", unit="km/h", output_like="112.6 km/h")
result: 35 km/h
